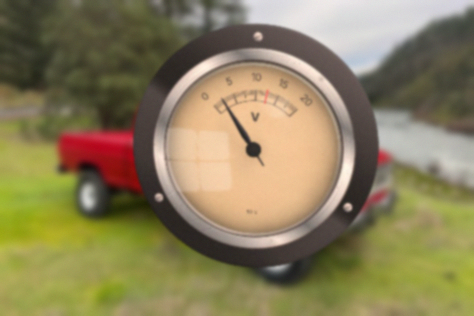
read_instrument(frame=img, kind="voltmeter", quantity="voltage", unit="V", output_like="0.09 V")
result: 2.5 V
